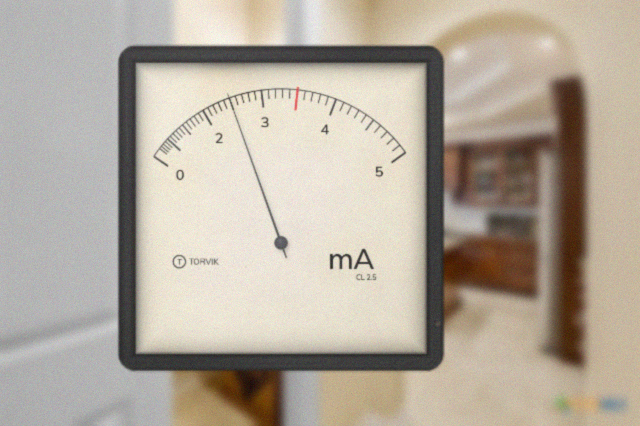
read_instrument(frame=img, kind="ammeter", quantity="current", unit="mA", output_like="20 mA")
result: 2.5 mA
